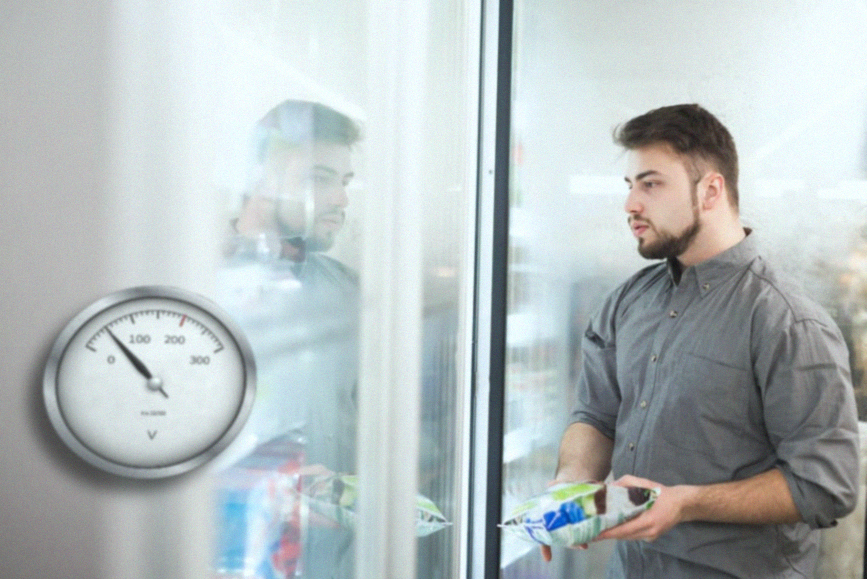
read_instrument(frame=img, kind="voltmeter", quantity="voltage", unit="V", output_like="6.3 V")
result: 50 V
